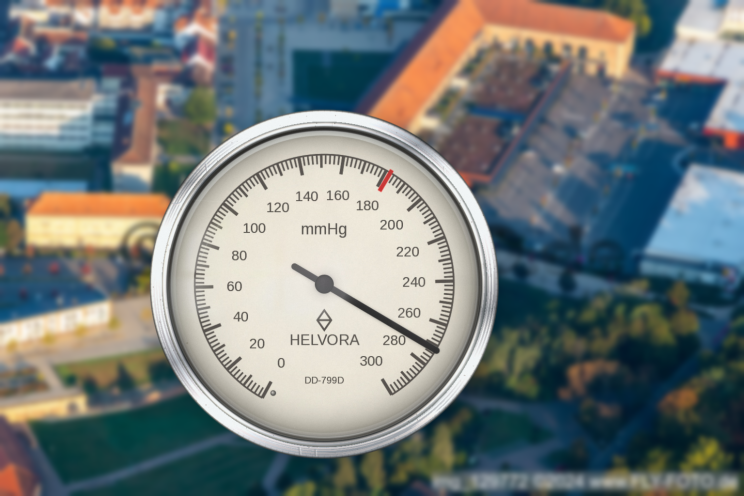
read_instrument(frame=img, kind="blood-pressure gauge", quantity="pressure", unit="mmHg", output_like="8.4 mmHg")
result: 272 mmHg
